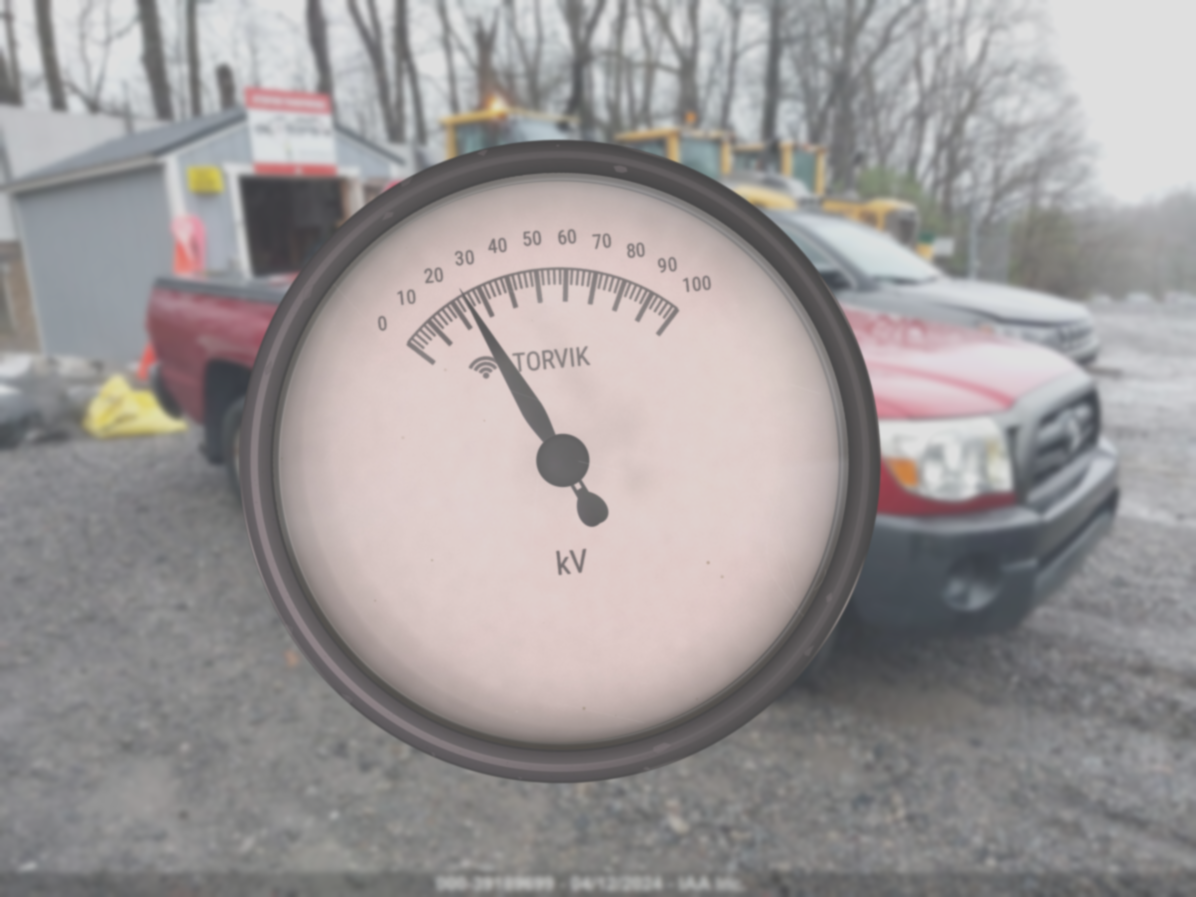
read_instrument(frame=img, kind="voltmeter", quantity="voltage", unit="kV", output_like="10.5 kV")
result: 24 kV
